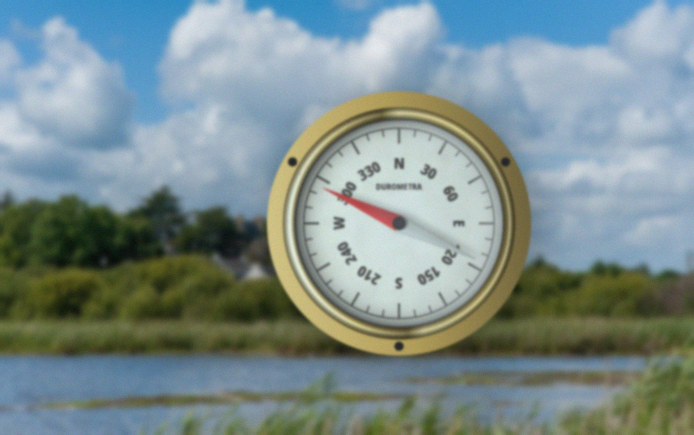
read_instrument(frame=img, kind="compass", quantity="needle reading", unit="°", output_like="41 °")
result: 295 °
